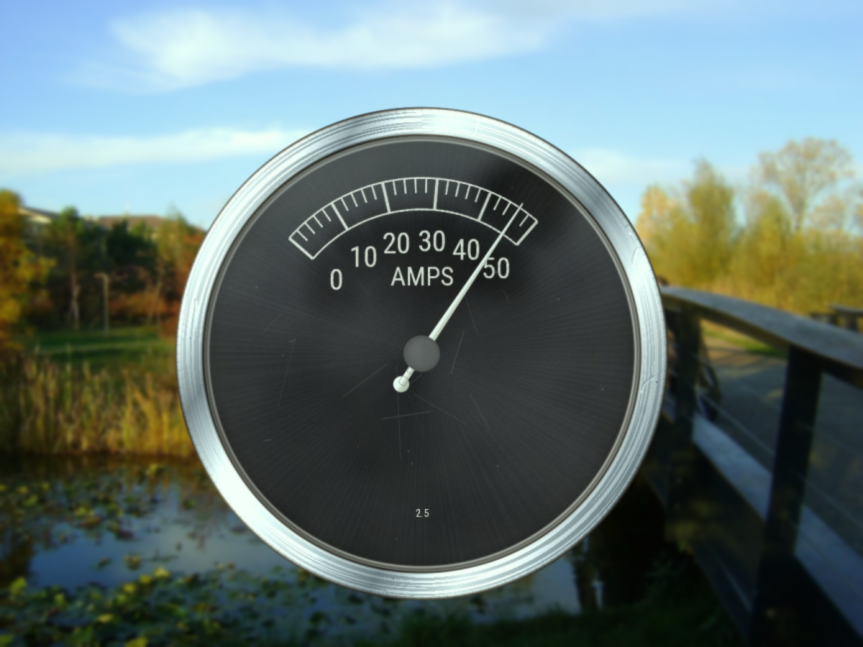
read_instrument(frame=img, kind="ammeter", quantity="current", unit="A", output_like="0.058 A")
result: 46 A
